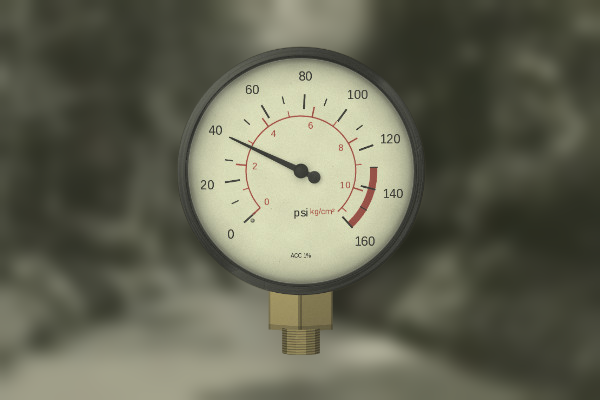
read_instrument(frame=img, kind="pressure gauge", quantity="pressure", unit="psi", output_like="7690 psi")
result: 40 psi
